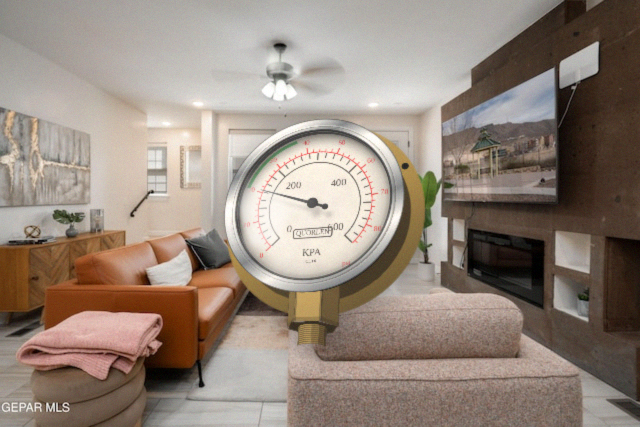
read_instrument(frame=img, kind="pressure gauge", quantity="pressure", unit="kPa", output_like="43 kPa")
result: 140 kPa
